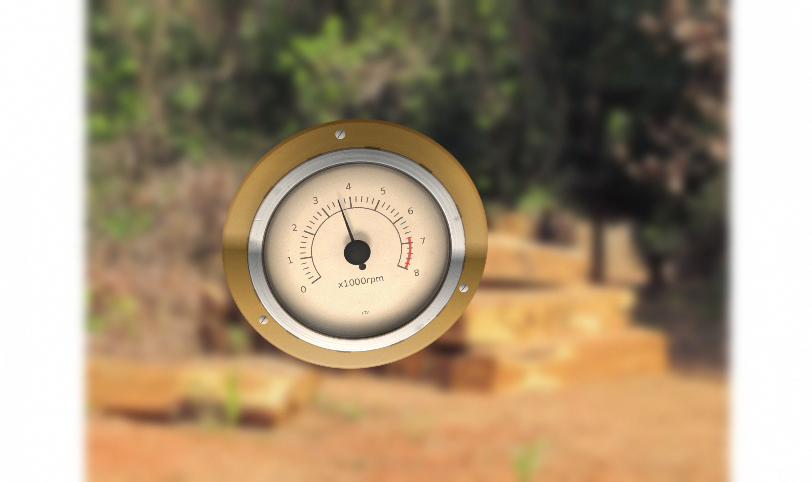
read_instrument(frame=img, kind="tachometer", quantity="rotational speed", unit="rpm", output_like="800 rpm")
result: 3600 rpm
